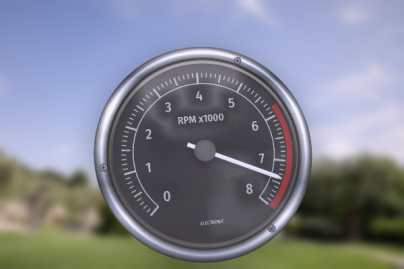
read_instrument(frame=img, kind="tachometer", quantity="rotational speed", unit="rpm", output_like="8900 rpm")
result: 7400 rpm
